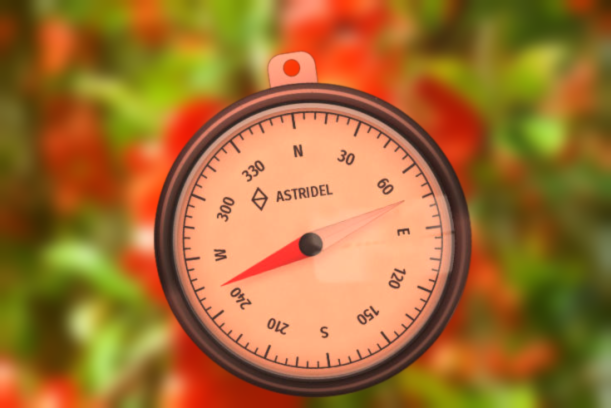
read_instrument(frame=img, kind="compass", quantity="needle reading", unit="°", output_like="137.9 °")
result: 252.5 °
